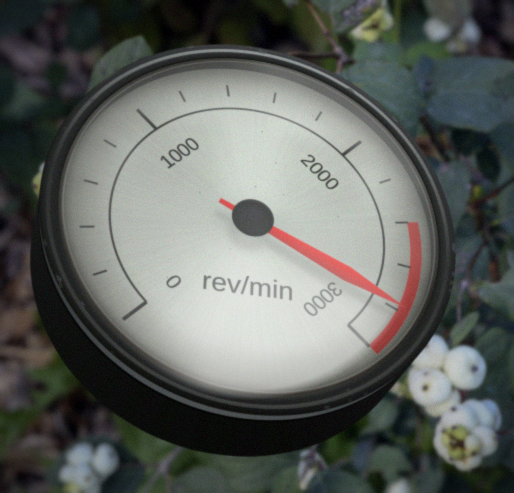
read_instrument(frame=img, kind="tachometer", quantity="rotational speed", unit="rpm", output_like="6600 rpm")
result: 2800 rpm
